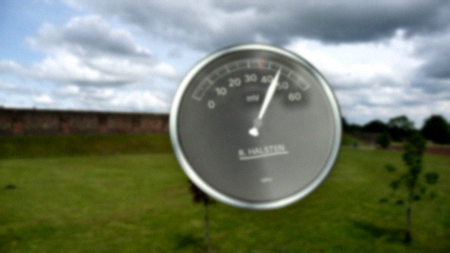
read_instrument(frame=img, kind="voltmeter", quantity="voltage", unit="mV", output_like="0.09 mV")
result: 45 mV
